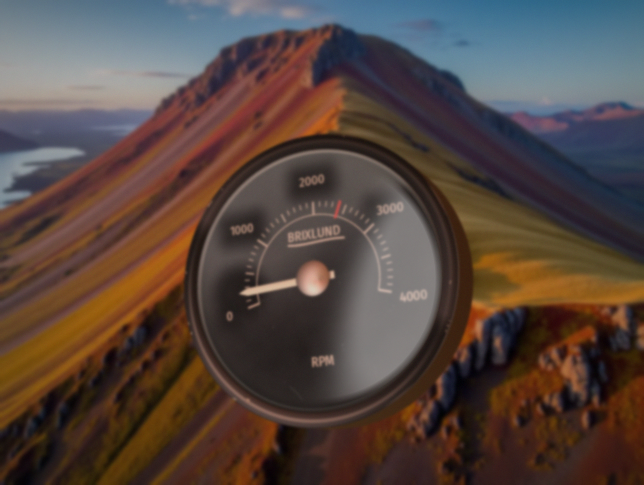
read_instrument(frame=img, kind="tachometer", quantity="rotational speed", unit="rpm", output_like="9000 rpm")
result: 200 rpm
